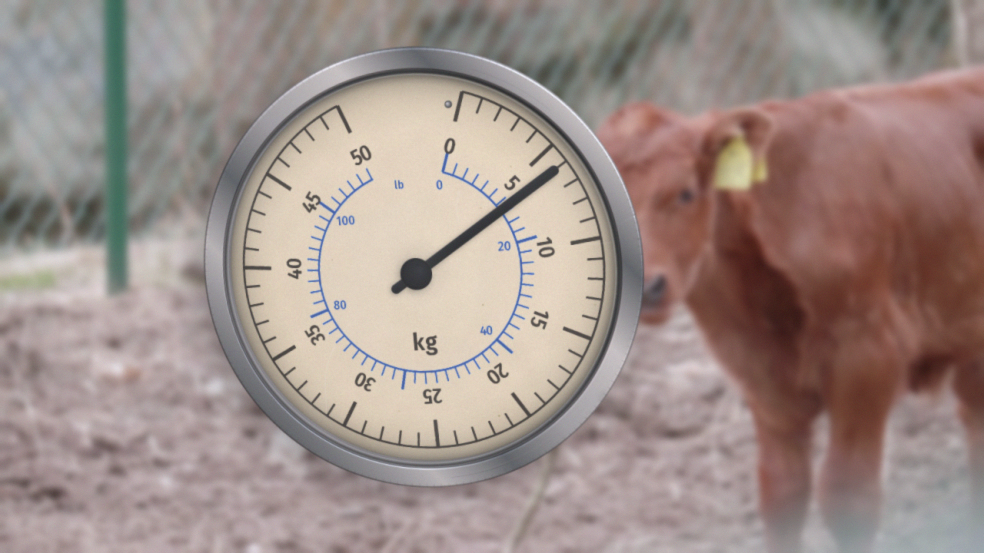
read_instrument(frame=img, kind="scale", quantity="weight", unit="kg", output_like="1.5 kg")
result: 6 kg
